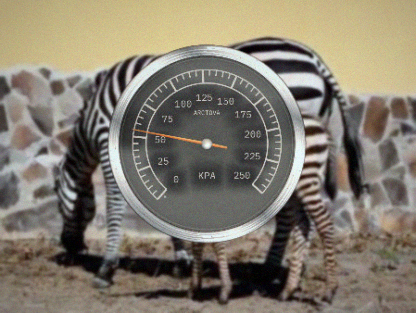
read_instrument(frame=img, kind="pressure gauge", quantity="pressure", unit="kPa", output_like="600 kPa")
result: 55 kPa
